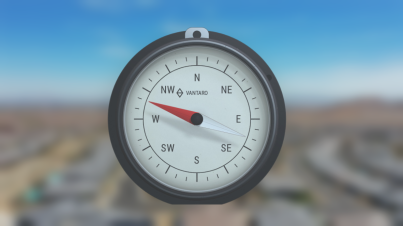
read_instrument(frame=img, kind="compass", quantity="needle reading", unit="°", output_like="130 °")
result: 290 °
